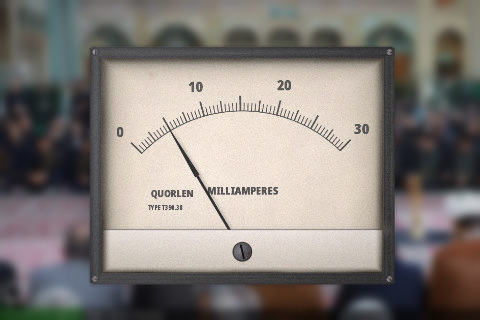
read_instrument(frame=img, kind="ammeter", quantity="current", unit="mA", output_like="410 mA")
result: 5 mA
